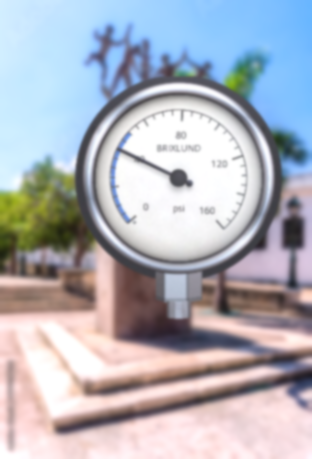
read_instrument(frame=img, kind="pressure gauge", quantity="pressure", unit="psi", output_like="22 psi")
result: 40 psi
